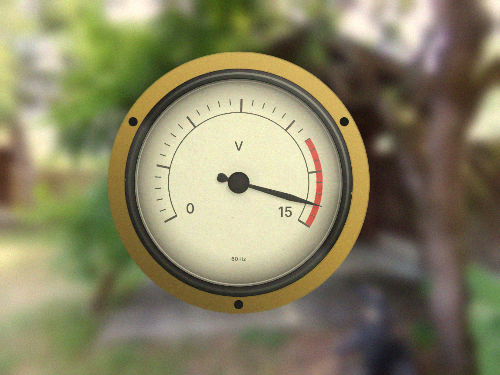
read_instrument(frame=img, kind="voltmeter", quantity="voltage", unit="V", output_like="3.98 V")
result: 14 V
